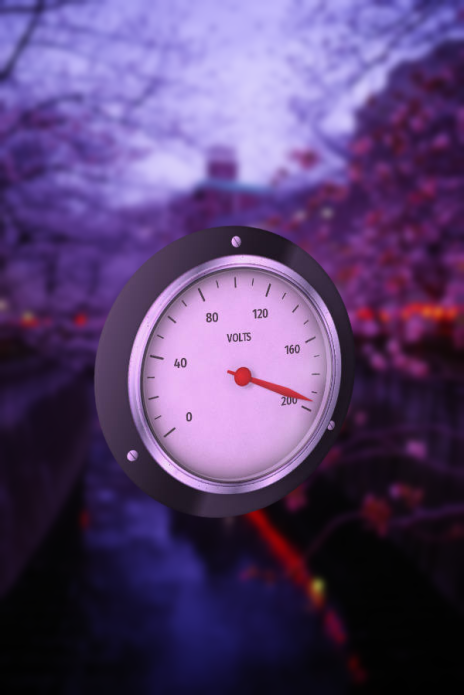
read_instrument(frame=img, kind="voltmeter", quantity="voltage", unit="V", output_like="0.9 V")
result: 195 V
